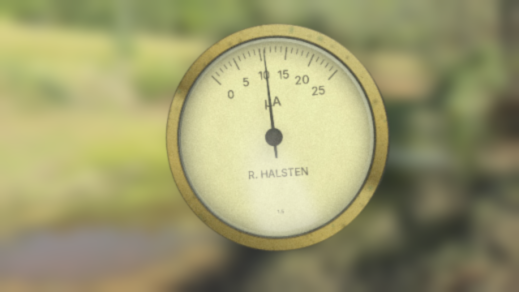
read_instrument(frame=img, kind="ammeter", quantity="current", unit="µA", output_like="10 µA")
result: 11 µA
